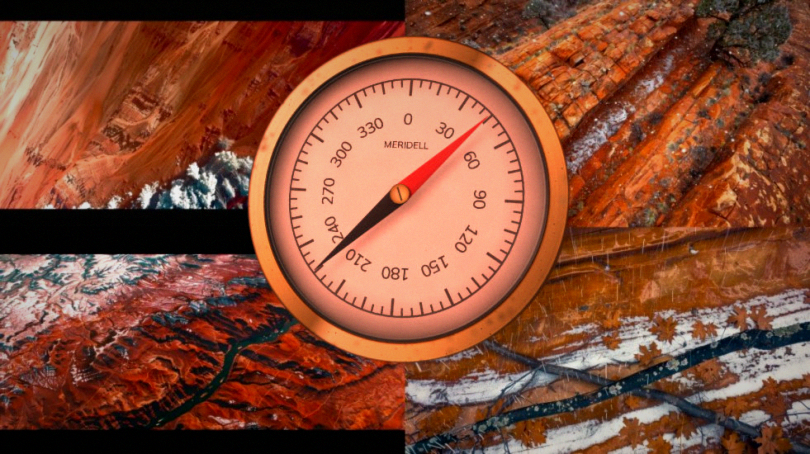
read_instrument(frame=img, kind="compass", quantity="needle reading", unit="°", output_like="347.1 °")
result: 45 °
